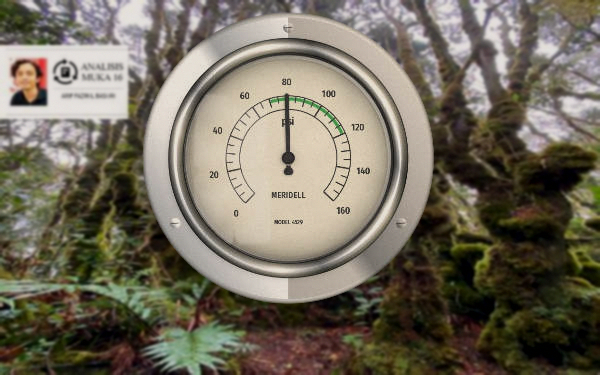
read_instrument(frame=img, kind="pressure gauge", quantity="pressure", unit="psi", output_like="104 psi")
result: 80 psi
